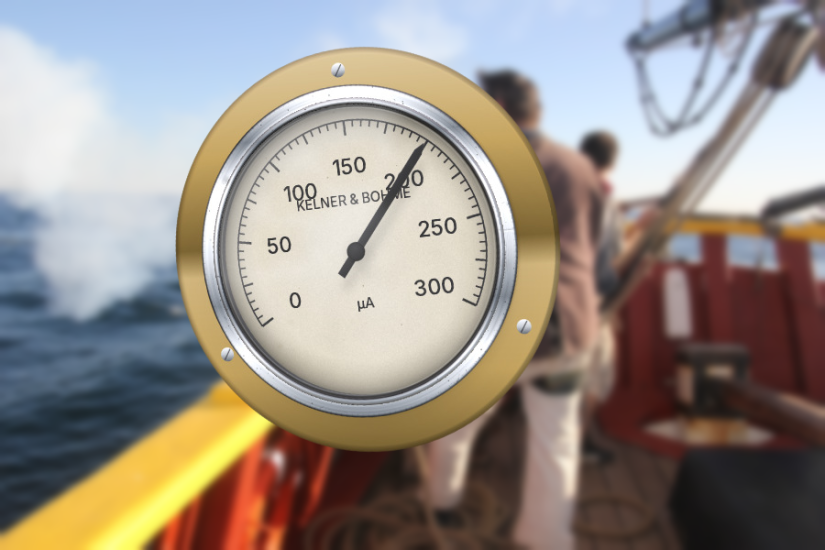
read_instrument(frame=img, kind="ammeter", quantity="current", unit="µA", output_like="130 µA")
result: 200 µA
